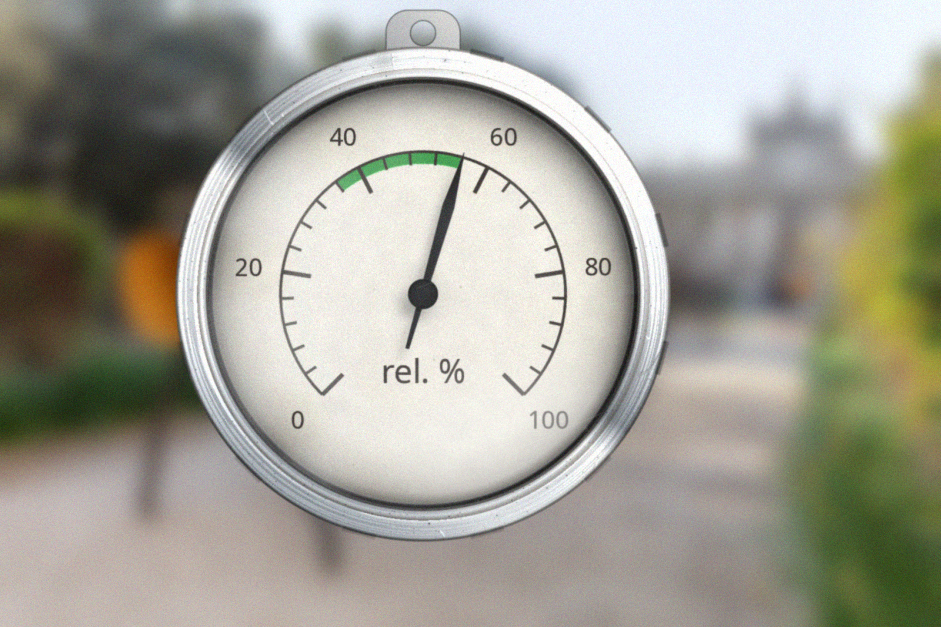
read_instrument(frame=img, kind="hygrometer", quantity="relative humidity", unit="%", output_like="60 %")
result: 56 %
